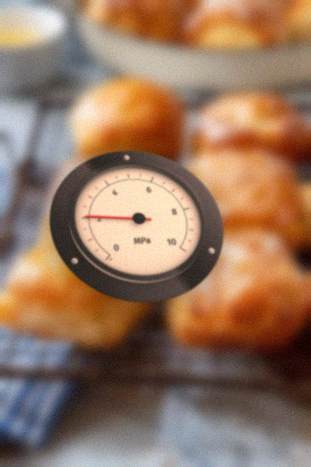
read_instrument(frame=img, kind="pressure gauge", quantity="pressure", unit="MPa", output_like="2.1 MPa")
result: 2 MPa
